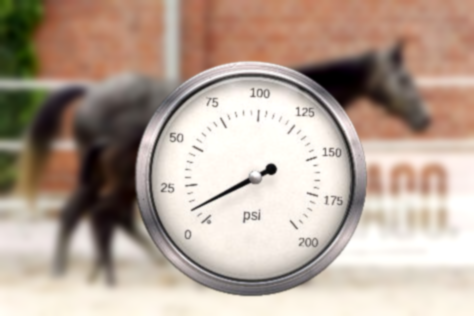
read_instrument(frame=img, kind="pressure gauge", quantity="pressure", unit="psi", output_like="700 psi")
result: 10 psi
